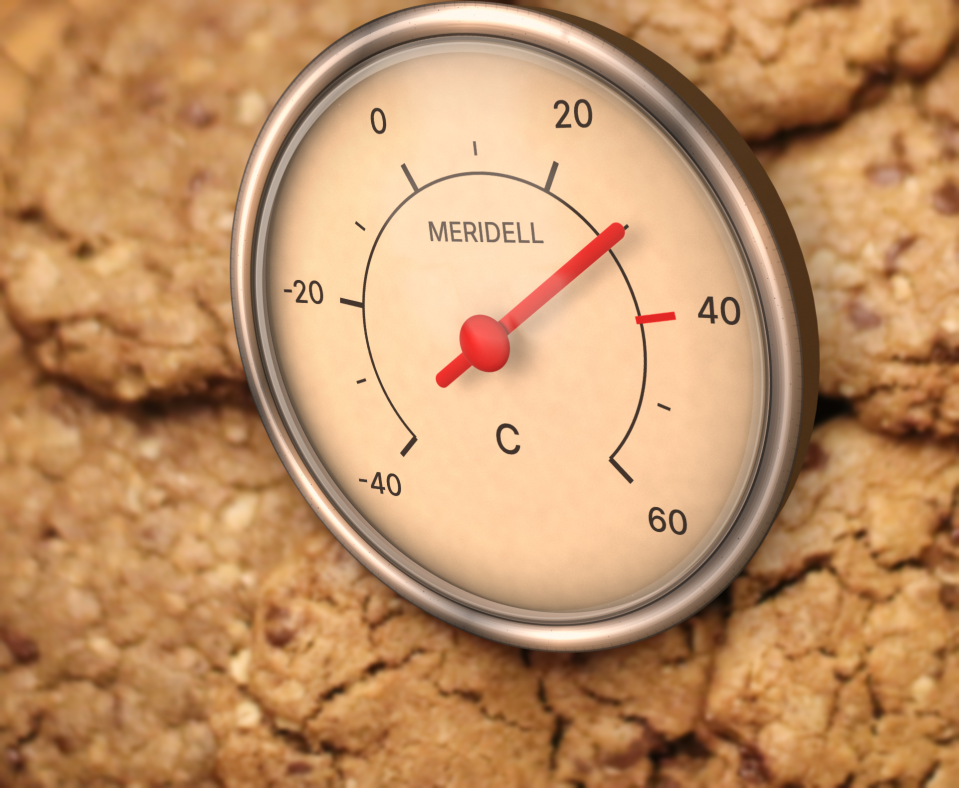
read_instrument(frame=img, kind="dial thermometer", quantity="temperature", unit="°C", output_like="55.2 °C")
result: 30 °C
